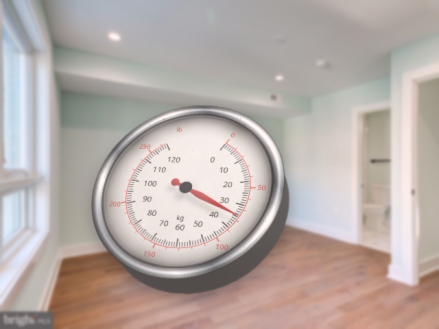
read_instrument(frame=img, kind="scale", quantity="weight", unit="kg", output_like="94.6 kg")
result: 35 kg
